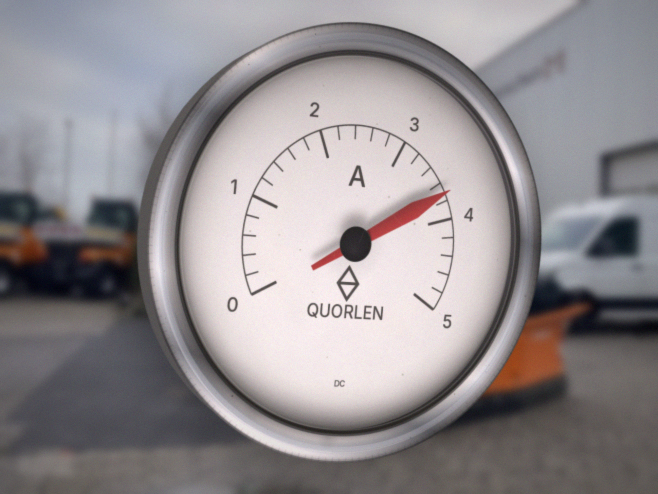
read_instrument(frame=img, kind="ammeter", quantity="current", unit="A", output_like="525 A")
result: 3.7 A
